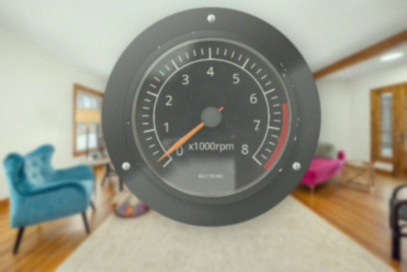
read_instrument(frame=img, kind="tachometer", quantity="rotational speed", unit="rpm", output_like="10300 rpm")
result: 200 rpm
